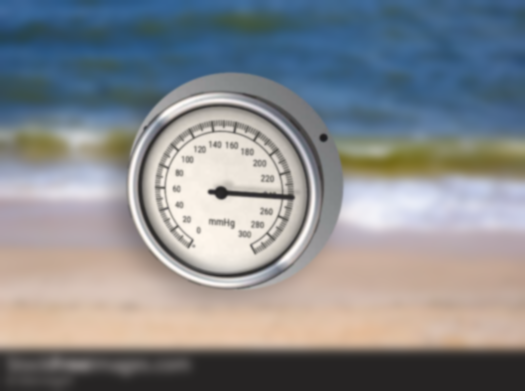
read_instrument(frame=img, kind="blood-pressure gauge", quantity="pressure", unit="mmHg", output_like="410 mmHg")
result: 240 mmHg
